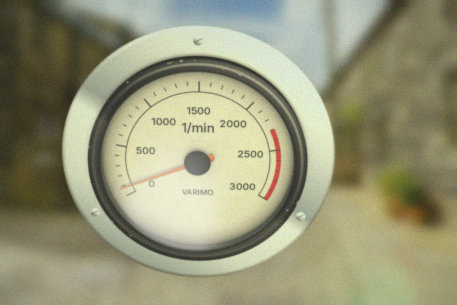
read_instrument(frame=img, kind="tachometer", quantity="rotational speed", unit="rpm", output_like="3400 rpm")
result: 100 rpm
